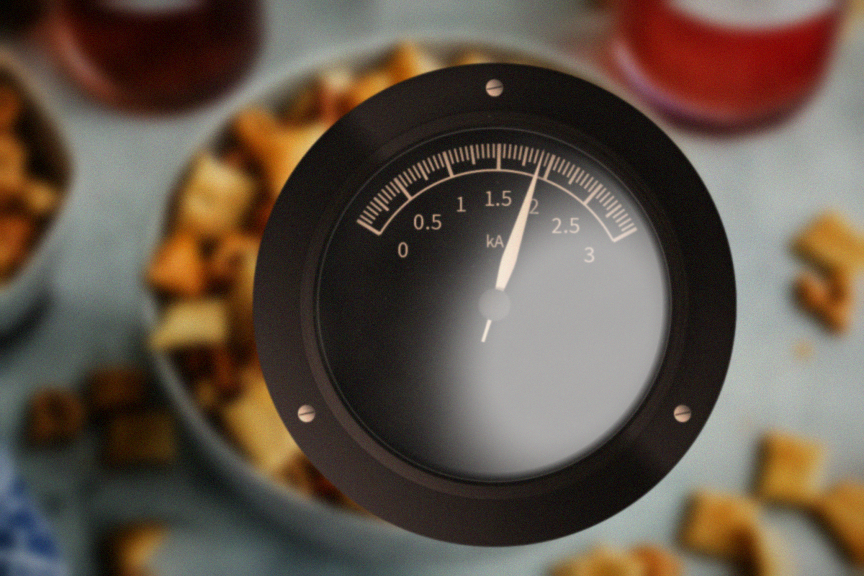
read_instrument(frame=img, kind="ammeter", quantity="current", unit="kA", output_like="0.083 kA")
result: 1.9 kA
